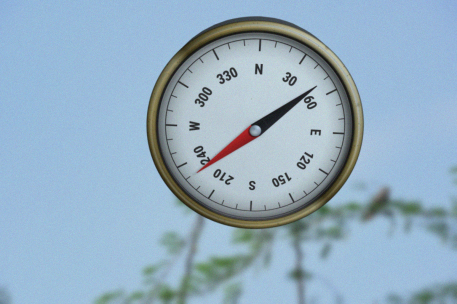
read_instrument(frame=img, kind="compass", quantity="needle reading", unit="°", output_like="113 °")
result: 230 °
